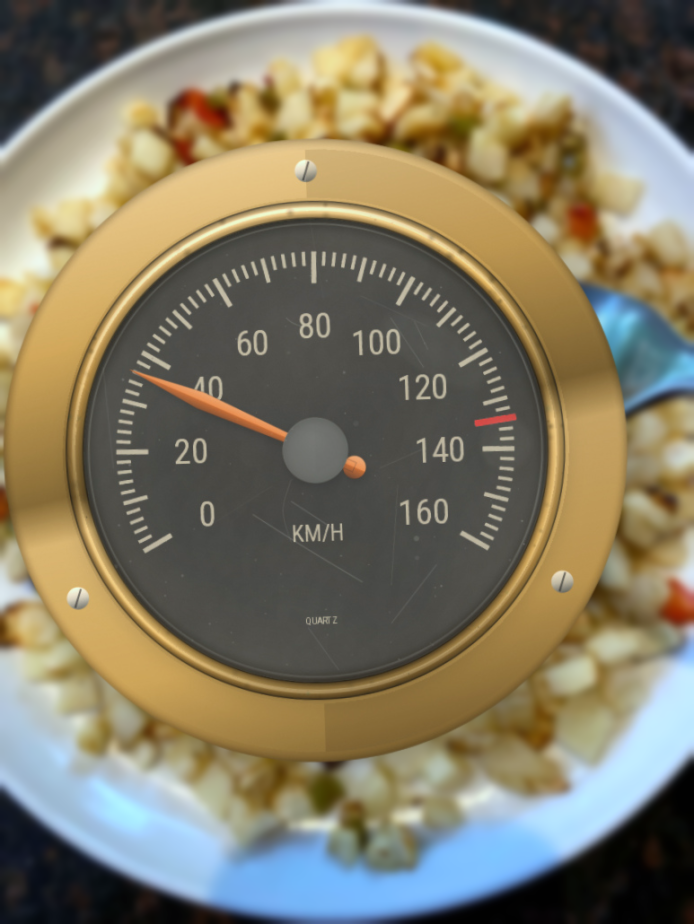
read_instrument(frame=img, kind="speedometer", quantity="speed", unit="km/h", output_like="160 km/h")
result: 36 km/h
